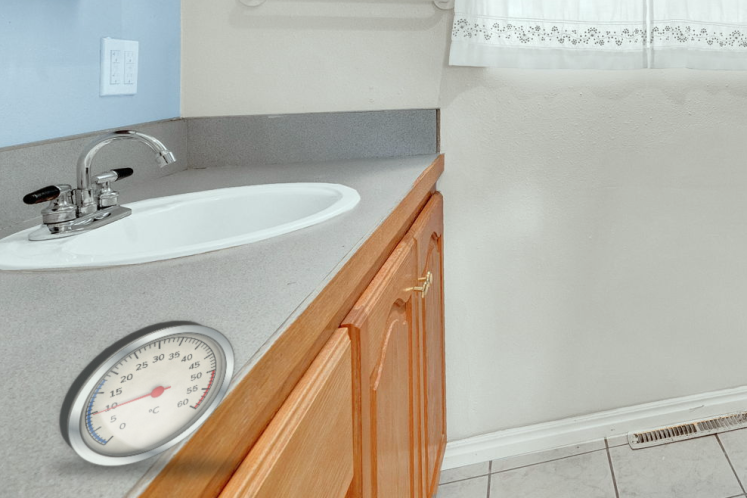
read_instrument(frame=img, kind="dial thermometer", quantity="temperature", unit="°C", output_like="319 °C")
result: 10 °C
